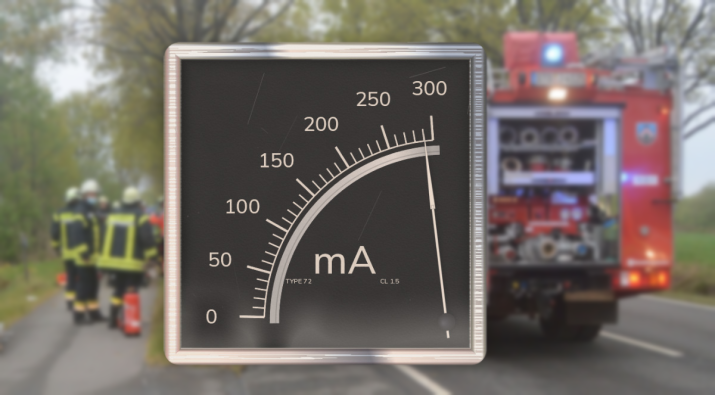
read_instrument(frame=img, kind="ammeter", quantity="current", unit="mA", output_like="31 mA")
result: 290 mA
